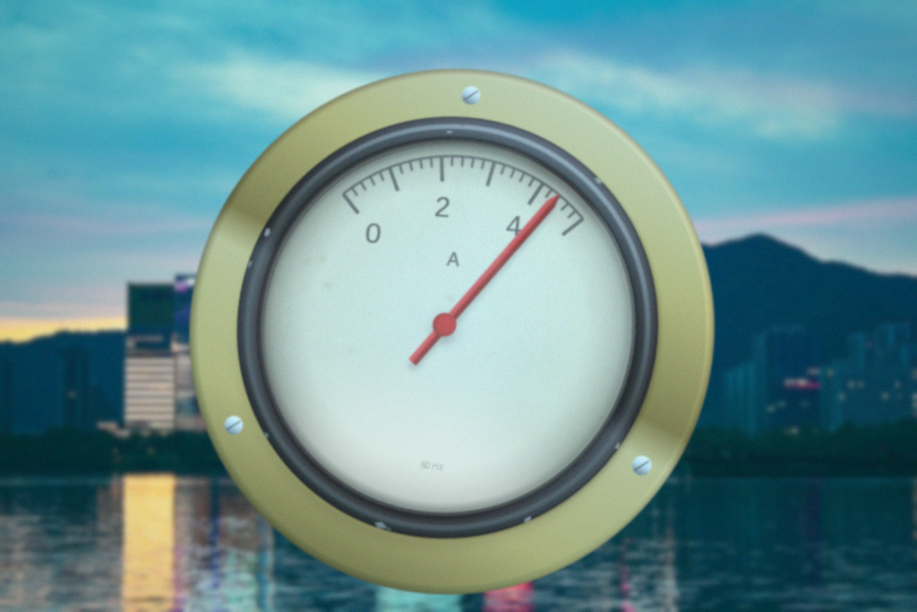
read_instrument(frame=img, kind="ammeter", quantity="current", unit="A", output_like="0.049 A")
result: 4.4 A
